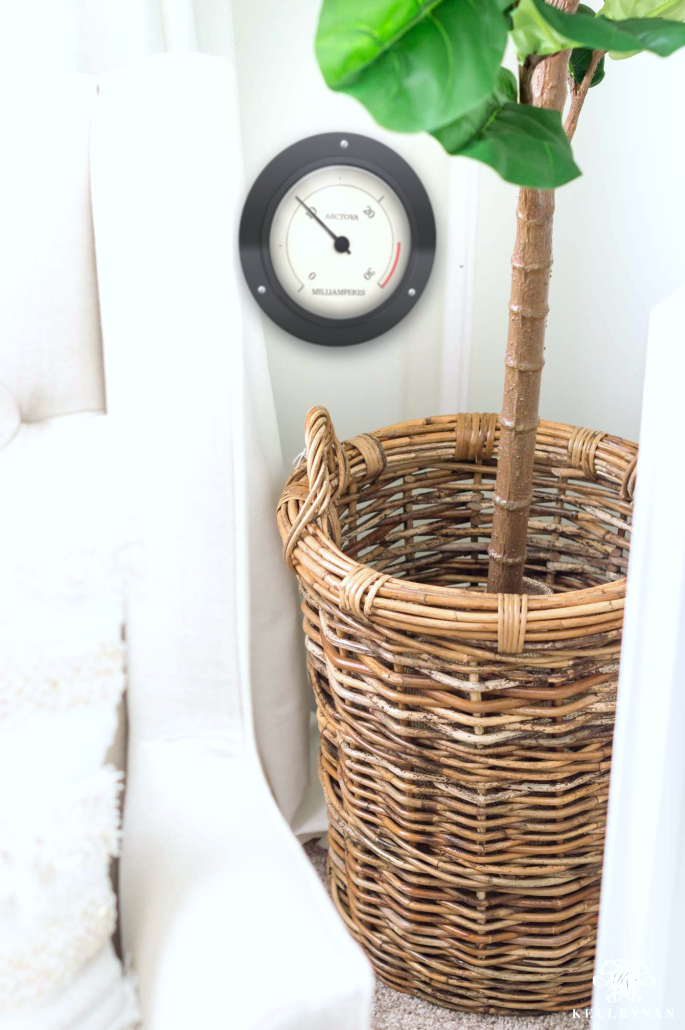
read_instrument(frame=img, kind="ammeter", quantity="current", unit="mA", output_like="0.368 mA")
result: 10 mA
